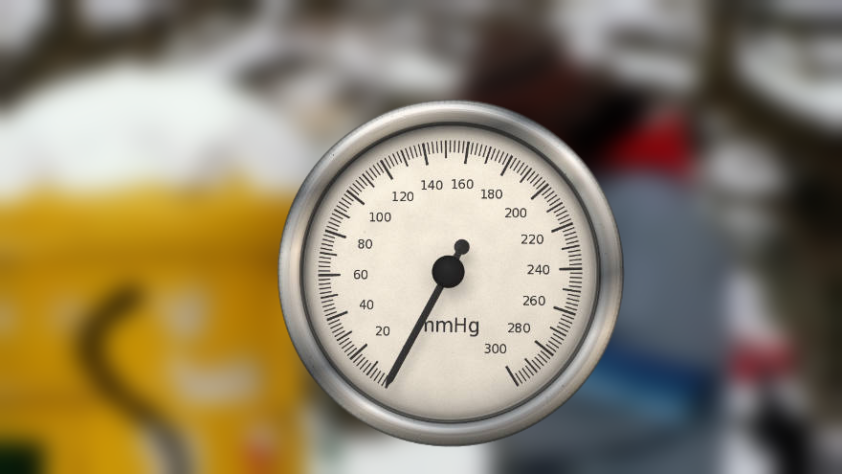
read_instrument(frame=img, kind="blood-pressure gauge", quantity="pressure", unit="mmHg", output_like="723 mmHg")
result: 0 mmHg
